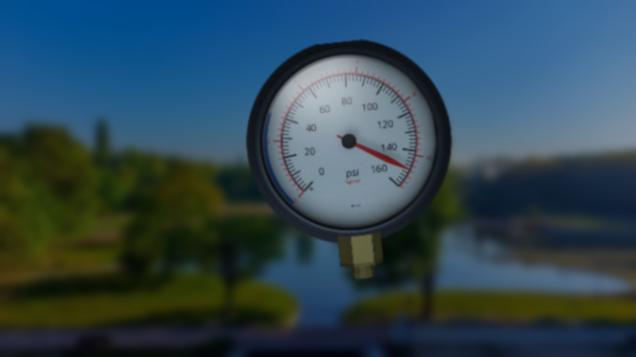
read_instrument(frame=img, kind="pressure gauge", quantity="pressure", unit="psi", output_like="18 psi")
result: 150 psi
